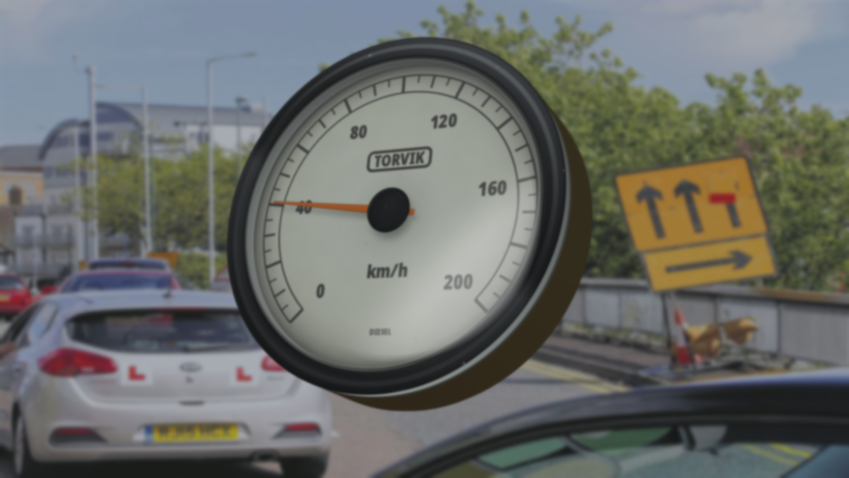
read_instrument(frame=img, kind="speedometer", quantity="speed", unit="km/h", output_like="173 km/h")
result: 40 km/h
